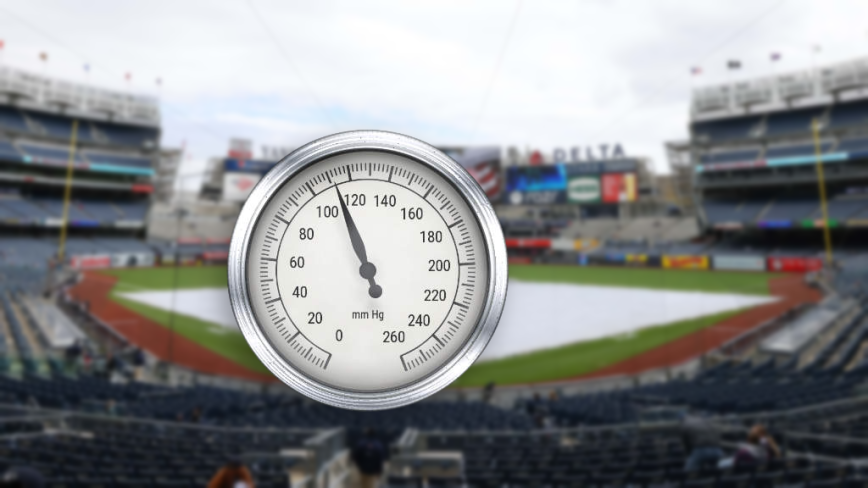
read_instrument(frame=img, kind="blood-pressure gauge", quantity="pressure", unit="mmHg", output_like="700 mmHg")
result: 112 mmHg
